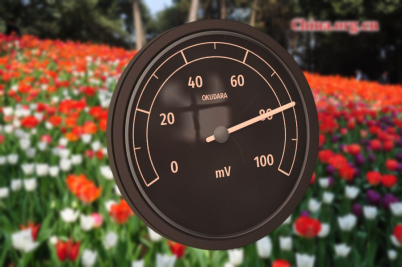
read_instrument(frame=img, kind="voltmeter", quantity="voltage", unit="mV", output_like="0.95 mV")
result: 80 mV
